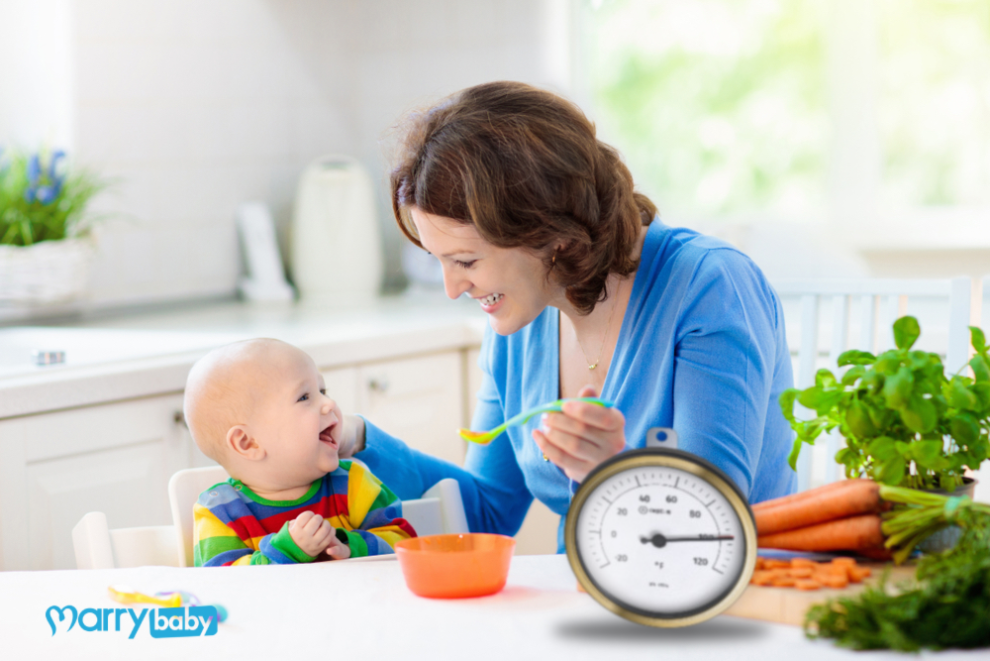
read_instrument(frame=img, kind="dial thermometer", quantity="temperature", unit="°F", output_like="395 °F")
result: 100 °F
